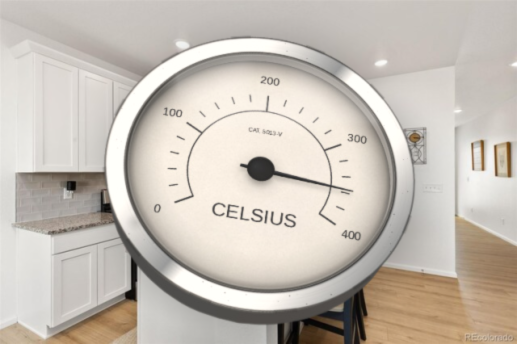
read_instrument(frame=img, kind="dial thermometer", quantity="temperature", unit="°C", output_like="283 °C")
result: 360 °C
